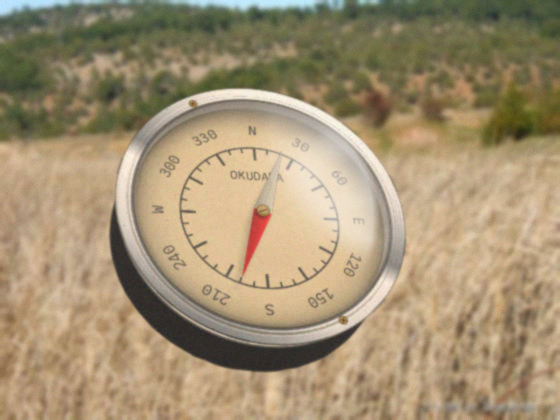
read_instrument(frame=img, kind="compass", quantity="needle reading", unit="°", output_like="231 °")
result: 200 °
